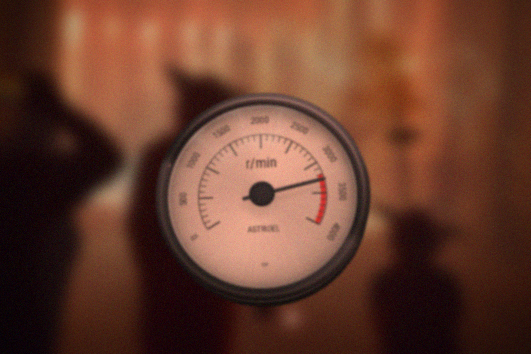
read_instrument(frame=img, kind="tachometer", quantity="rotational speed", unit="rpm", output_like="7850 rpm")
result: 3300 rpm
